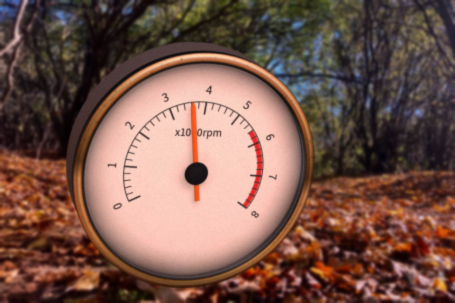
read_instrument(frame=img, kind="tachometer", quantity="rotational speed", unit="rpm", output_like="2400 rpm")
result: 3600 rpm
